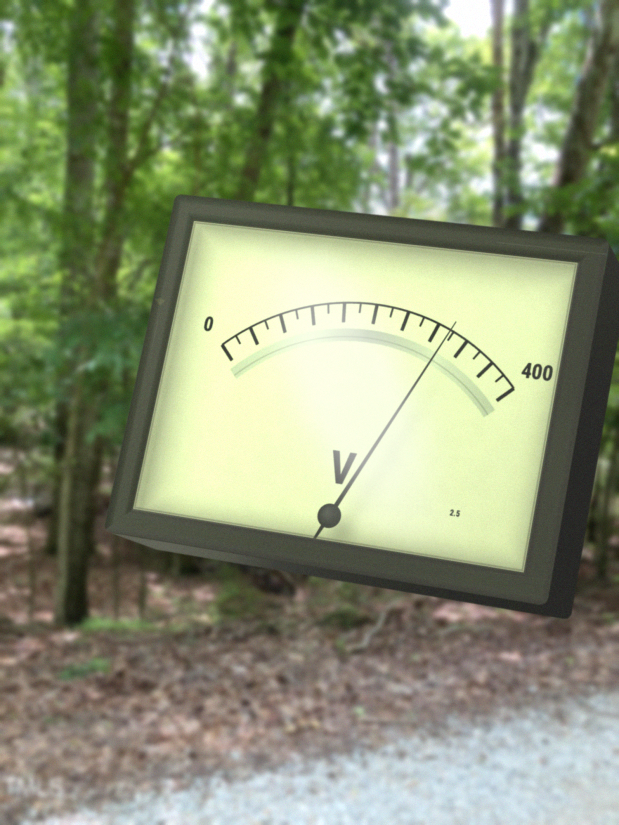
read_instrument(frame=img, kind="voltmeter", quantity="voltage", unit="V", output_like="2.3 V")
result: 300 V
